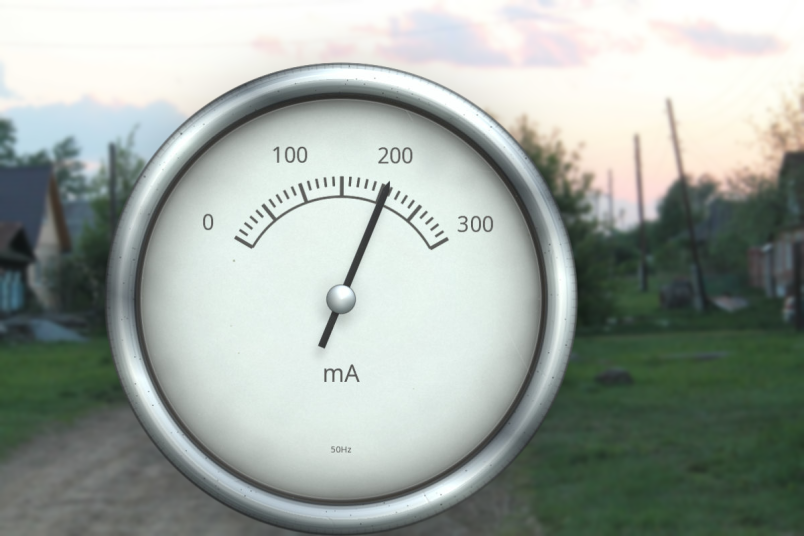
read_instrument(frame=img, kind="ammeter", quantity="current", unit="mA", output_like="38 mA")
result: 205 mA
